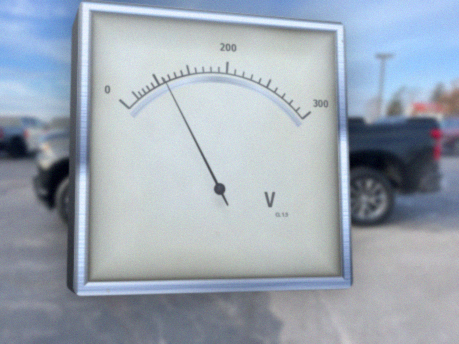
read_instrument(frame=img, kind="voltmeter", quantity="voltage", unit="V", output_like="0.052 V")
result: 110 V
